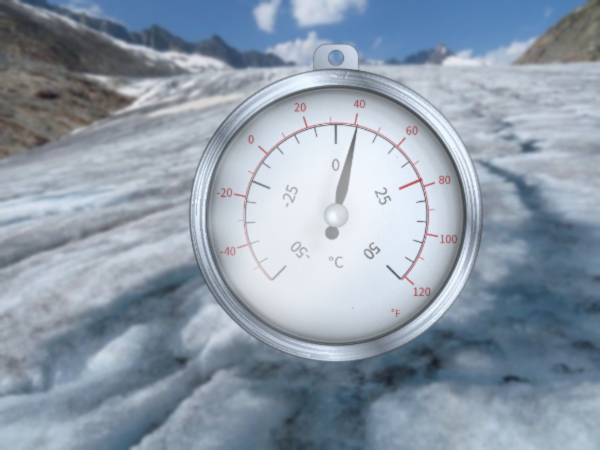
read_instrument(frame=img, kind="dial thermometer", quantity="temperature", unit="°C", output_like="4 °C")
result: 5 °C
